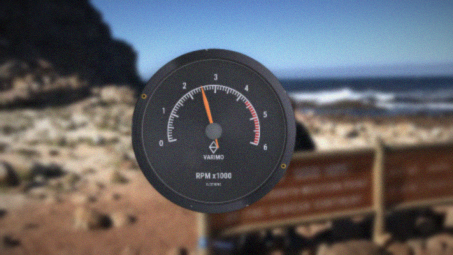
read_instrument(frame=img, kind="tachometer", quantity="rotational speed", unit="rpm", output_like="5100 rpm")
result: 2500 rpm
